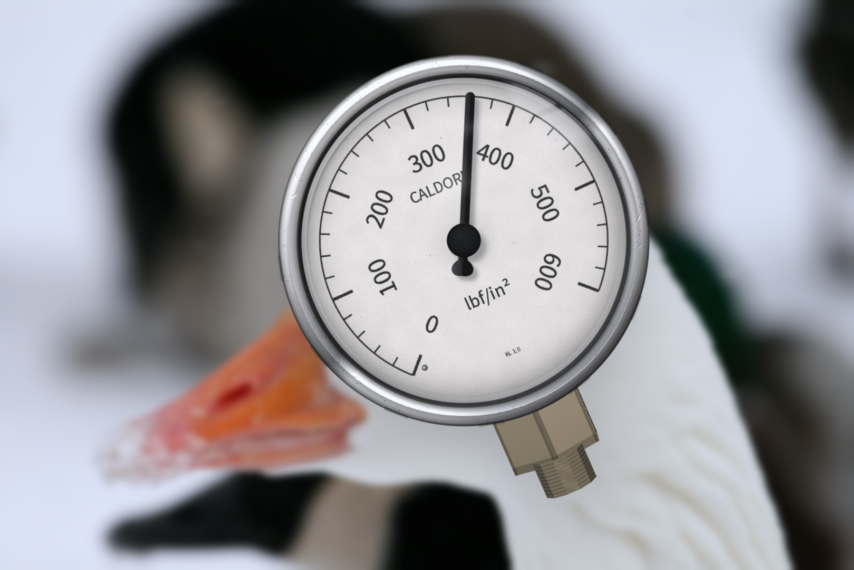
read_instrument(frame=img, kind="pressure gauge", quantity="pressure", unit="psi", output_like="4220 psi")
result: 360 psi
